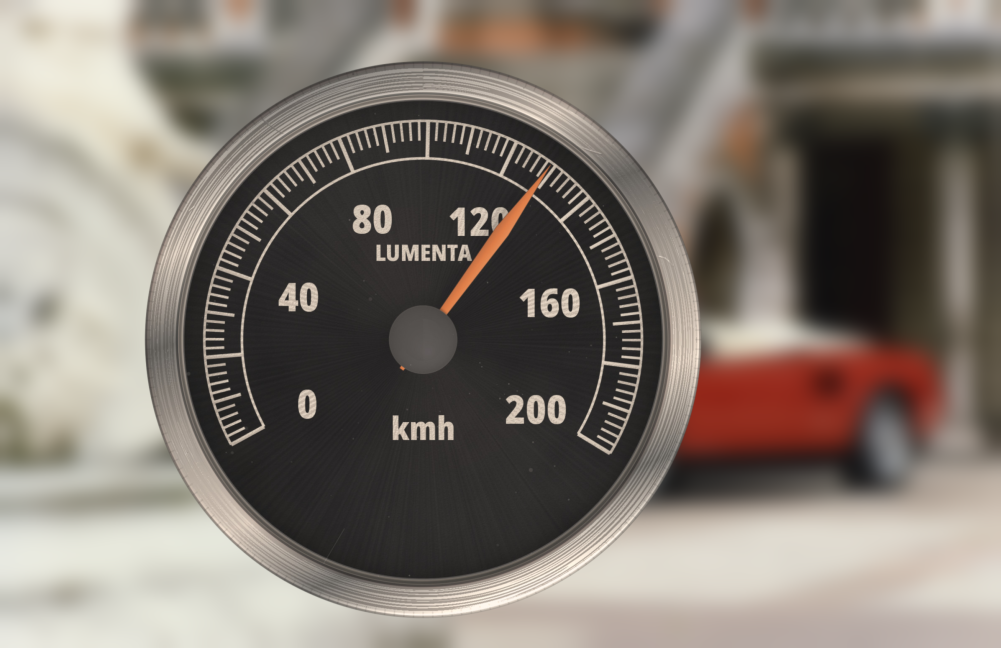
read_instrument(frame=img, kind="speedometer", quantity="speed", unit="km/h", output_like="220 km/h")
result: 129 km/h
